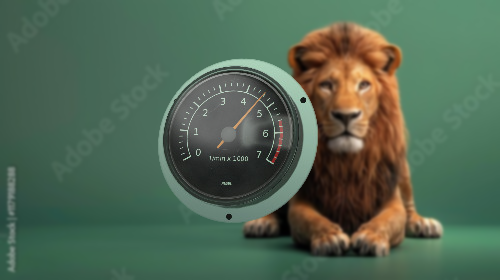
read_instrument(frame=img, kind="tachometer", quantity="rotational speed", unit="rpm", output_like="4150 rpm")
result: 4600 rpm
